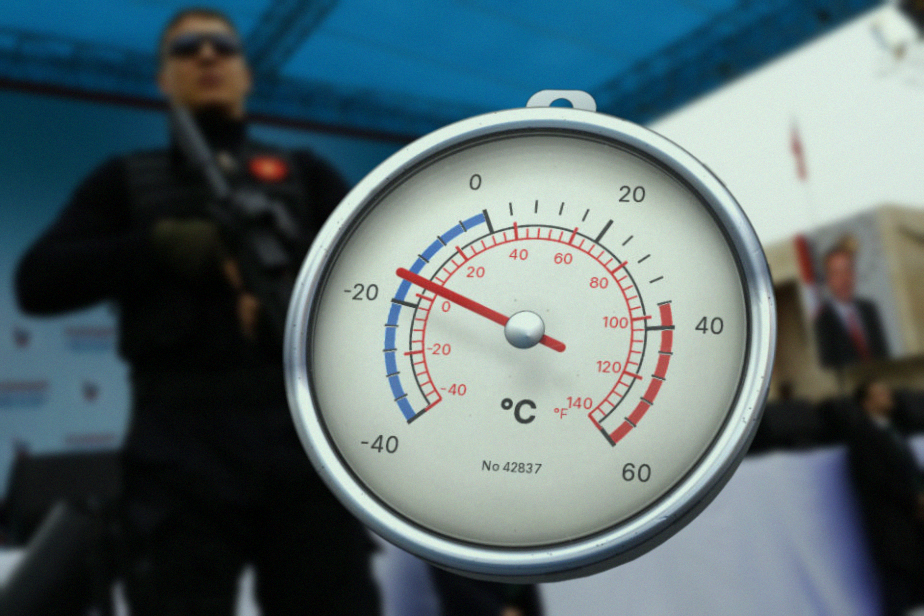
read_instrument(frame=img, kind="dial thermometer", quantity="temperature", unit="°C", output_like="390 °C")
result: -16 °C
